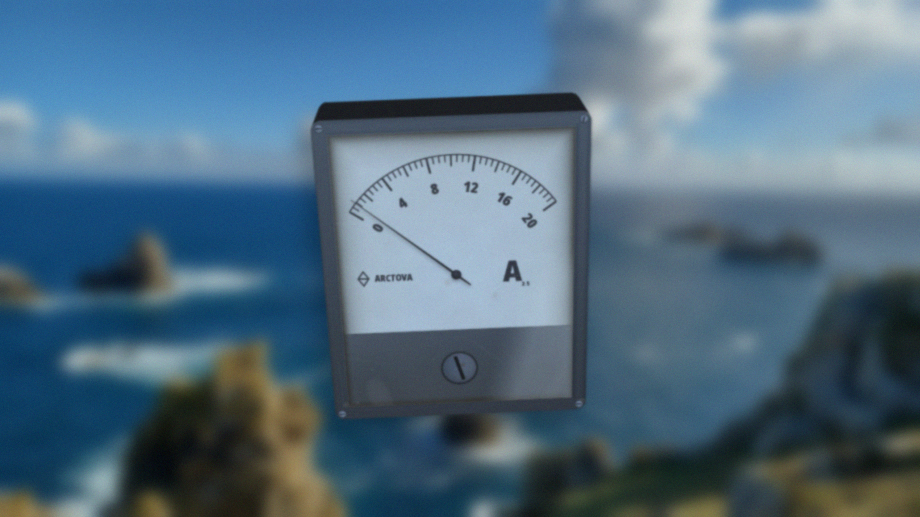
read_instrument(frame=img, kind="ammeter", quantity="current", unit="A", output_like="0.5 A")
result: 1 A
